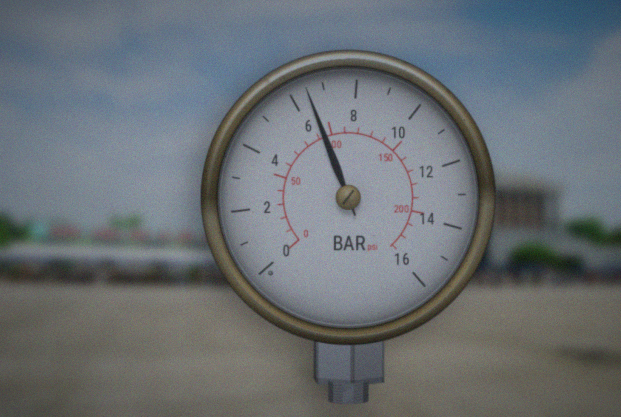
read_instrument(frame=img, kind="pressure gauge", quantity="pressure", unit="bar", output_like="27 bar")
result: 6.5 bar
